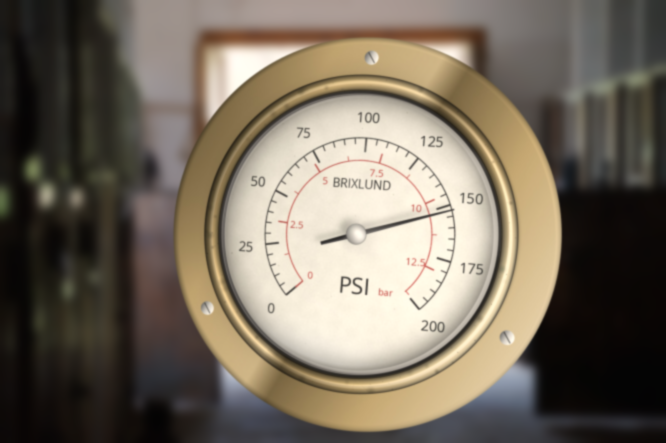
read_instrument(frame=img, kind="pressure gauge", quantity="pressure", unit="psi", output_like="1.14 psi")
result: 152.5 psi
